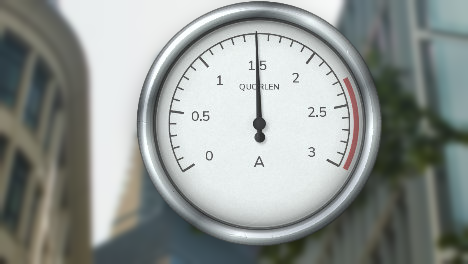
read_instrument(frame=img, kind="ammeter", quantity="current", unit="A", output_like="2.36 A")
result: 1.5 A
